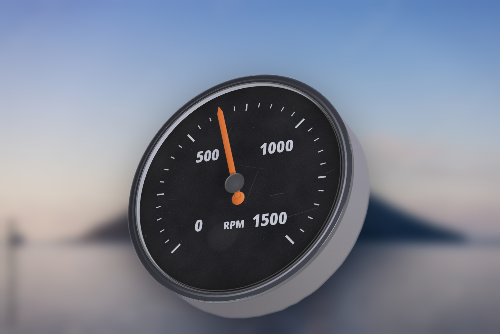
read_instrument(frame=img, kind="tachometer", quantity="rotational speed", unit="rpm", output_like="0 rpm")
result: 650 rpm
